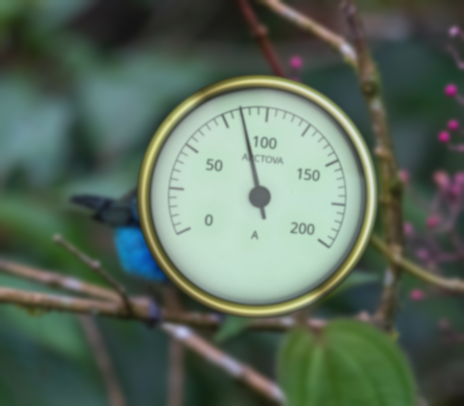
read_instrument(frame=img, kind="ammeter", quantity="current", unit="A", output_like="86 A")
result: 85 A
